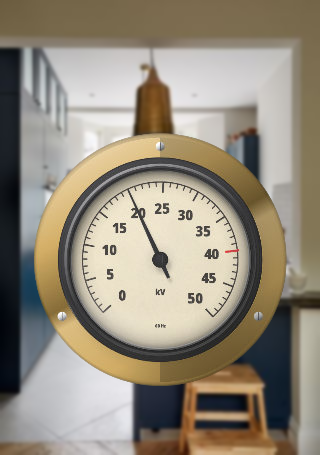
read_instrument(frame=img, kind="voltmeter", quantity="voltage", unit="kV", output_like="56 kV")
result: 20 kV
